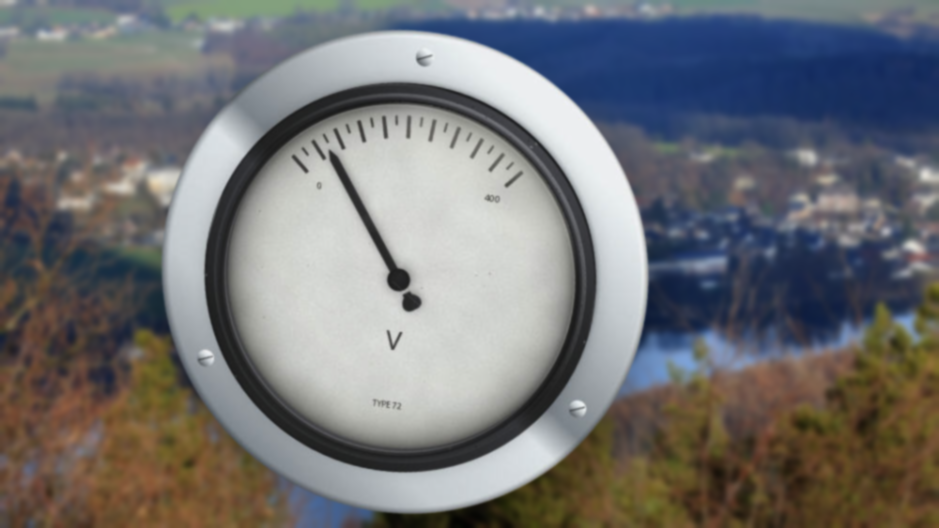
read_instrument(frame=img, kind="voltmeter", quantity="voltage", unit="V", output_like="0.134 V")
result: 60 V
